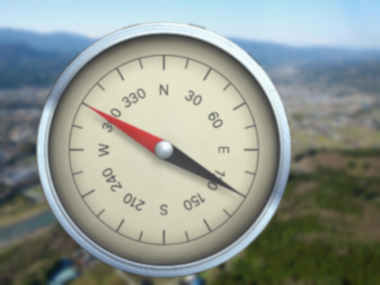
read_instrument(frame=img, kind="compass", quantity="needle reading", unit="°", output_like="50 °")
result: 300 °
